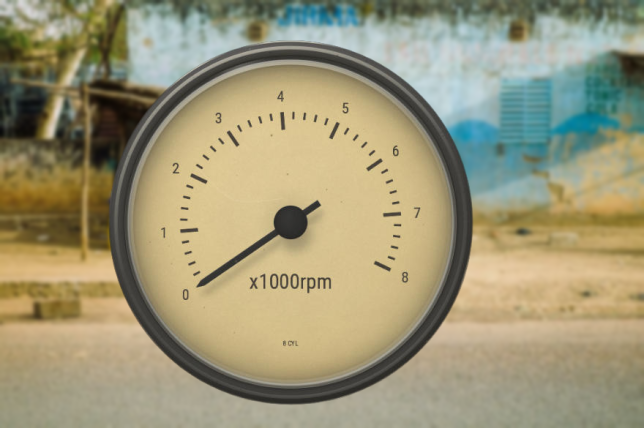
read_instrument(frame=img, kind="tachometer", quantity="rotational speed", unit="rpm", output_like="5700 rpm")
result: 0 rpm
